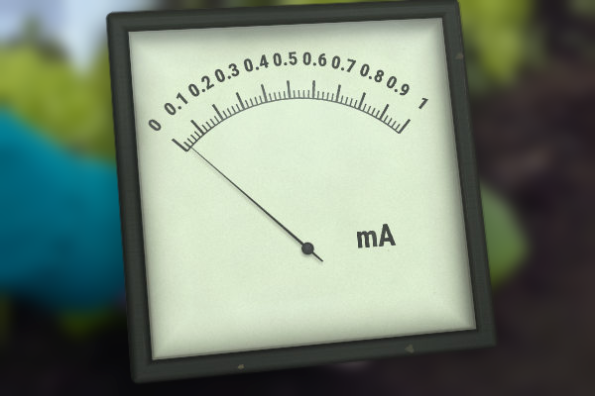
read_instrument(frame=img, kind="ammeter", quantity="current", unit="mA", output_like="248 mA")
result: 0.02 mA
